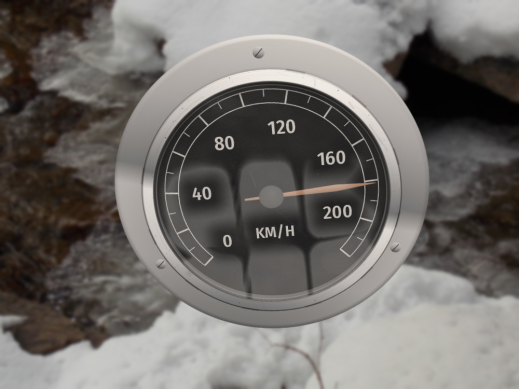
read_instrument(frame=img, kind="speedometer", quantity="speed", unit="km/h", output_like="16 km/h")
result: 180 km/h
